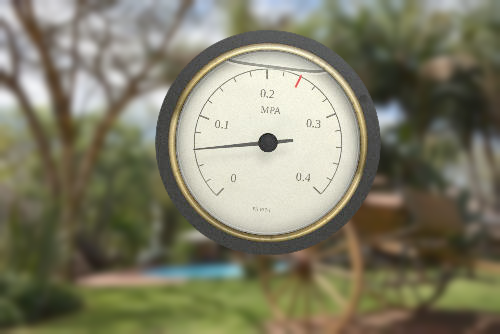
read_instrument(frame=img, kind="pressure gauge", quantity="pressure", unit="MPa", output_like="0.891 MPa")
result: 0.06 MPa
